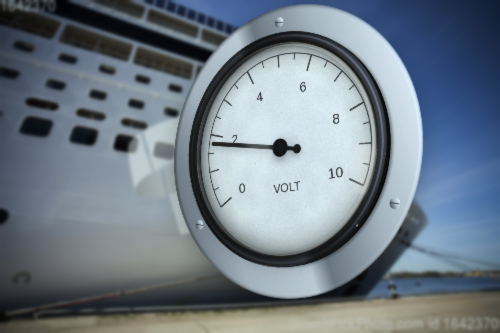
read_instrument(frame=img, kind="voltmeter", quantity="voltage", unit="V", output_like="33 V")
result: 1.75 V
